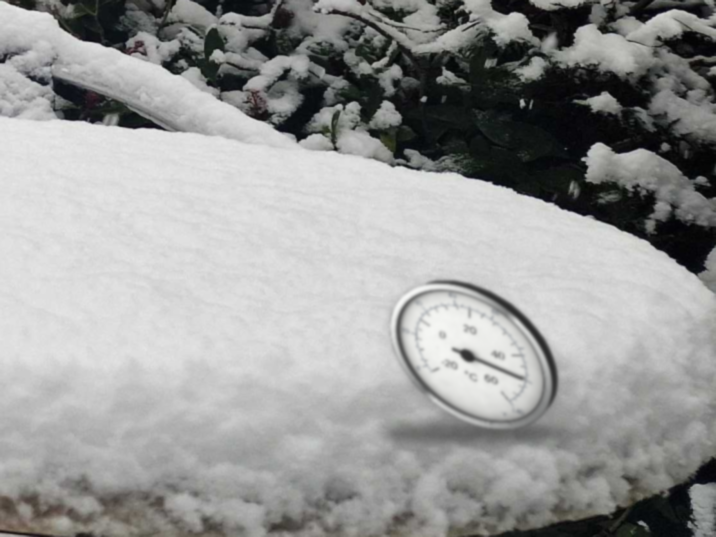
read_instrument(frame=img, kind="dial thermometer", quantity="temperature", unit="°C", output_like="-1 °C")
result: 48 °C
